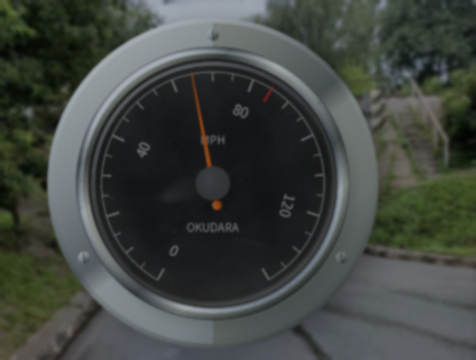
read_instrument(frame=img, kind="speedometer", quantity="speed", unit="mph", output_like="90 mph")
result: 65 mph
